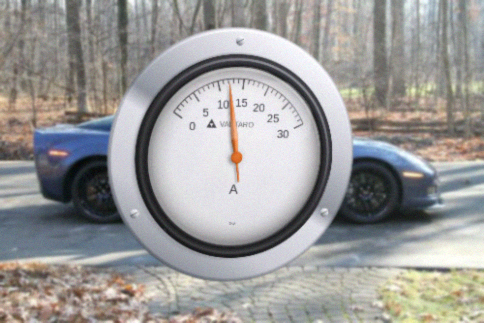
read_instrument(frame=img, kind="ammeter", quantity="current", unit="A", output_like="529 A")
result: 12 A
